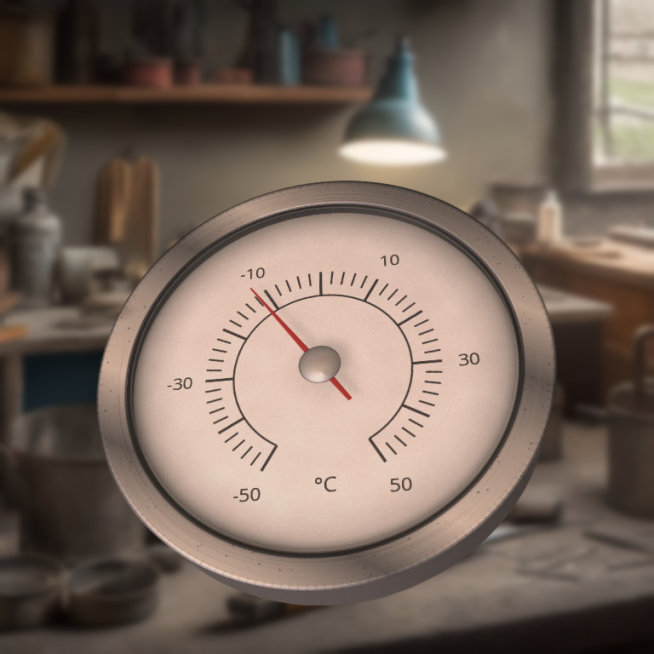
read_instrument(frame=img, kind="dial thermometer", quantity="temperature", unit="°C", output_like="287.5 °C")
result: -12 °C
